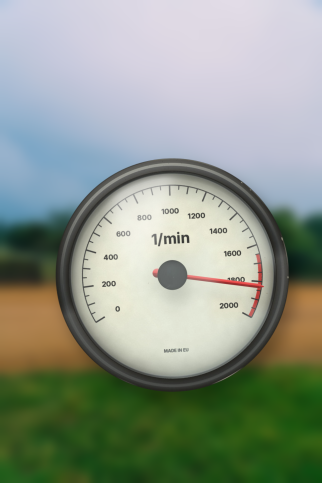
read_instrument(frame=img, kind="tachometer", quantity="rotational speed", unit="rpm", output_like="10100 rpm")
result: 1825 rpm
